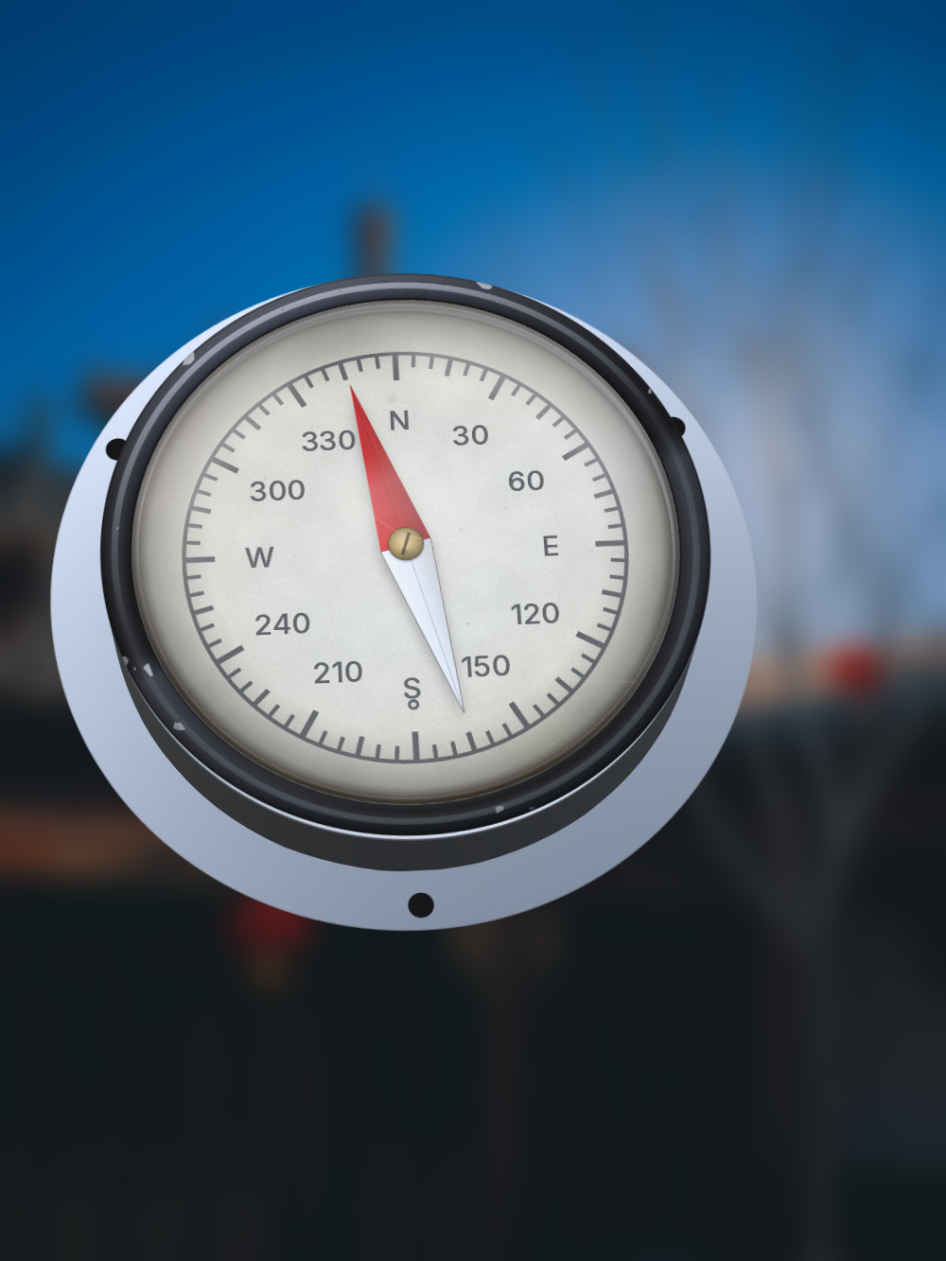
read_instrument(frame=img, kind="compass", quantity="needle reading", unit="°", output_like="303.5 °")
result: 345 °
